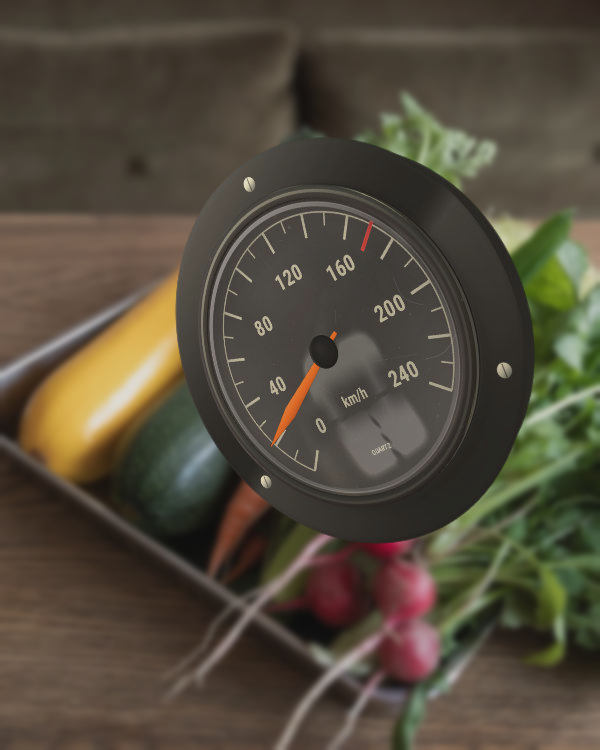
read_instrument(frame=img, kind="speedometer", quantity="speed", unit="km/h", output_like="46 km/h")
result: 20 km/h
